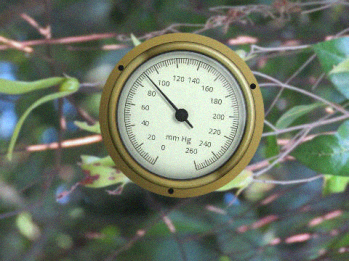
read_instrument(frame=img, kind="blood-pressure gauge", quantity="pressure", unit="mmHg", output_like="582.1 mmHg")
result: 90 mmHg
